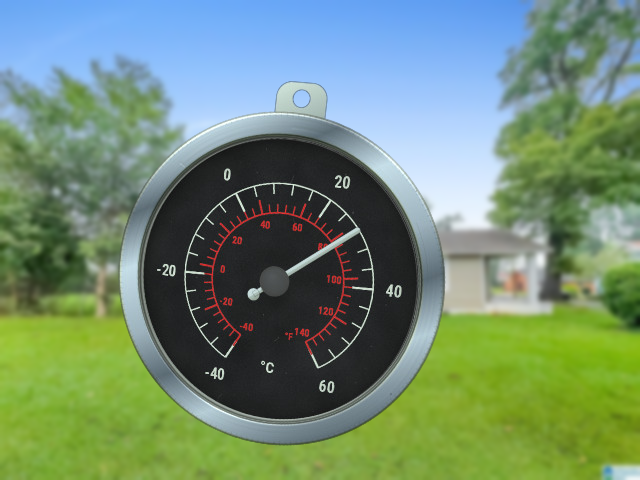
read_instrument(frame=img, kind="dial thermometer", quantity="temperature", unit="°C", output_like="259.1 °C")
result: 28 °C
